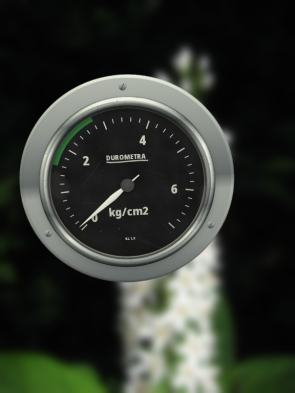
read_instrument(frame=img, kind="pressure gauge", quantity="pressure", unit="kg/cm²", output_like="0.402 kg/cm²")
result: 0.1 kg/cm²
